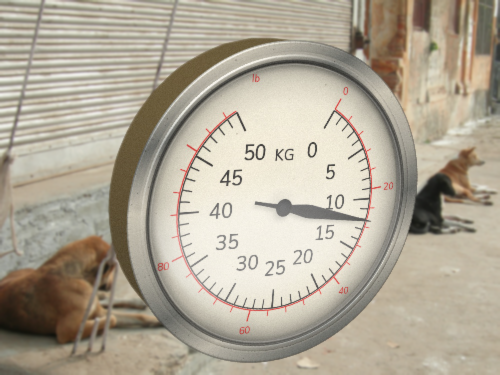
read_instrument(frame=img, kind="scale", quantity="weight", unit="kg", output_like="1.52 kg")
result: 12 kg
